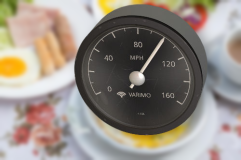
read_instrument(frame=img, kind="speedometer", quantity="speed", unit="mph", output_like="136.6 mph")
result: 100 mph
